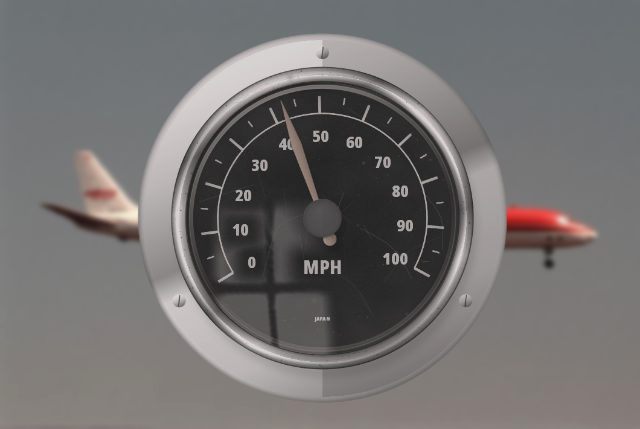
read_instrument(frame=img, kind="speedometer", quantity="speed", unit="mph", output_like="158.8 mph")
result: 42.5 mph
